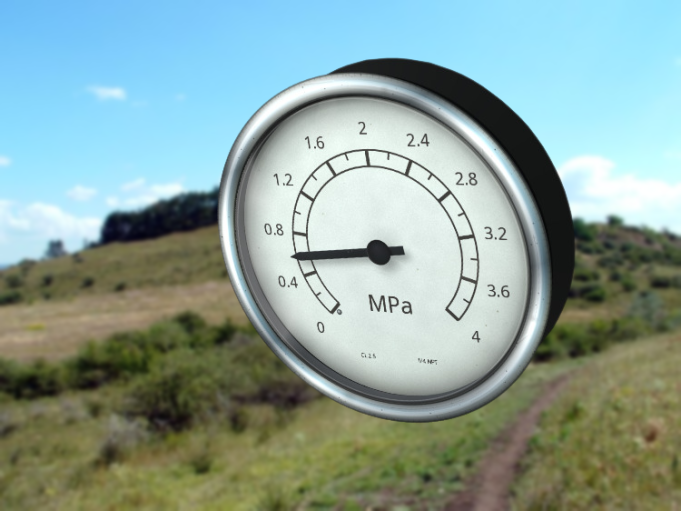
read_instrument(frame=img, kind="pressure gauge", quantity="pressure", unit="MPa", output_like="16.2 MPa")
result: 0.6 MPa
